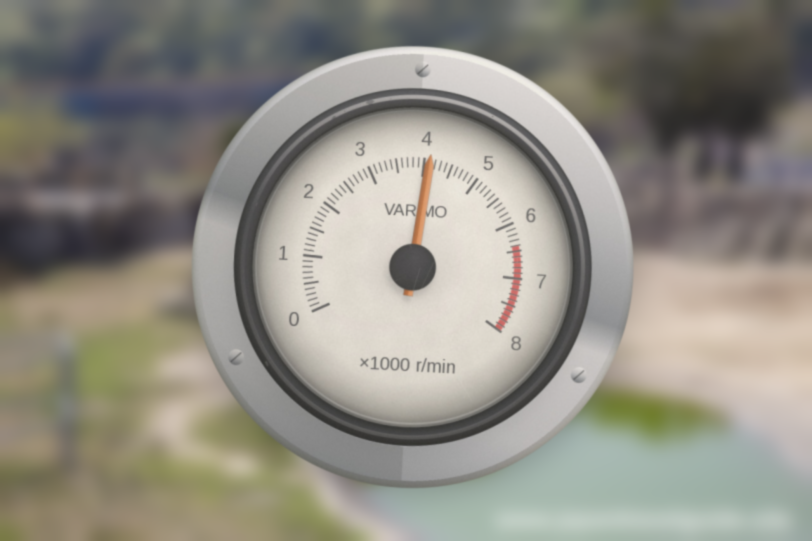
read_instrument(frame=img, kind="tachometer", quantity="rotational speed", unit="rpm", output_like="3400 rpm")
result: 4100 rpm
